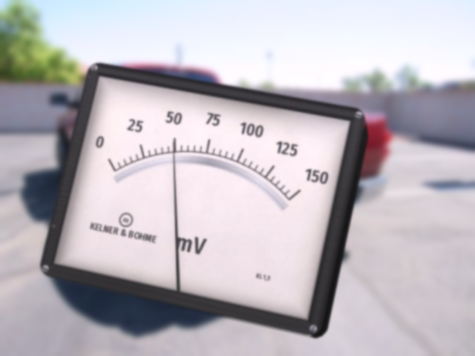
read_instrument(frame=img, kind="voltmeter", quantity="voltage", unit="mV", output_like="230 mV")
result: 50 mV
